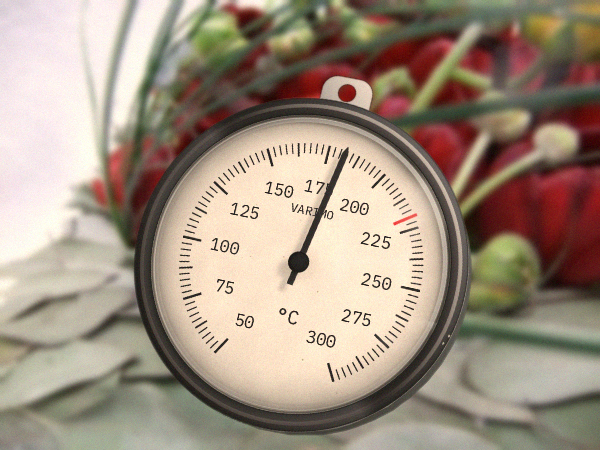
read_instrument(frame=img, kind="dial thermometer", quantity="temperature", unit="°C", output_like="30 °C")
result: 182.5 °C
